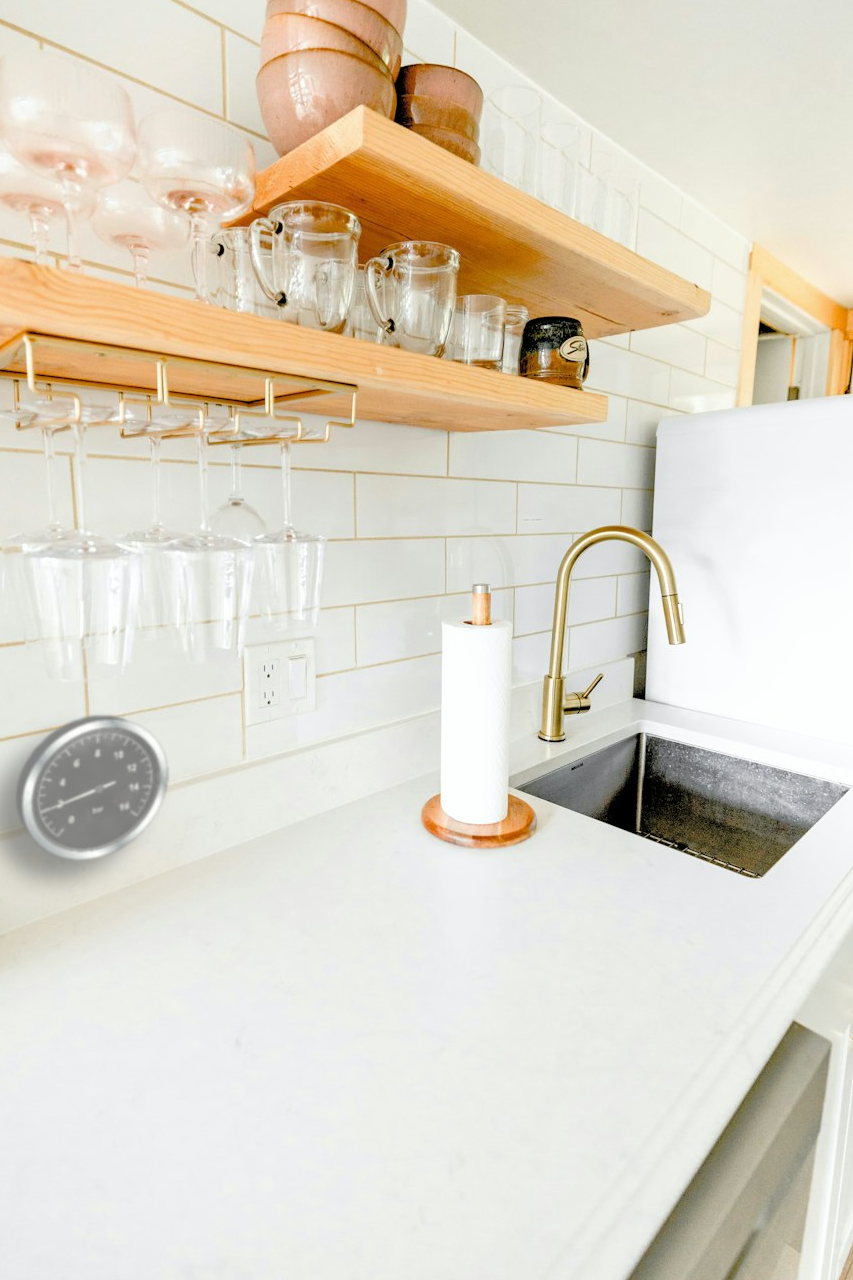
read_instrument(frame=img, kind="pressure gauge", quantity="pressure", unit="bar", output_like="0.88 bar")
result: 2 bar
